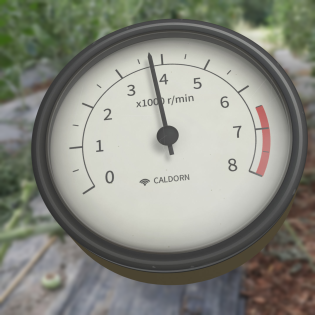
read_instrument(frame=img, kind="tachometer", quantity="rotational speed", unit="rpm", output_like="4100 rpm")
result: 3750 rpm
